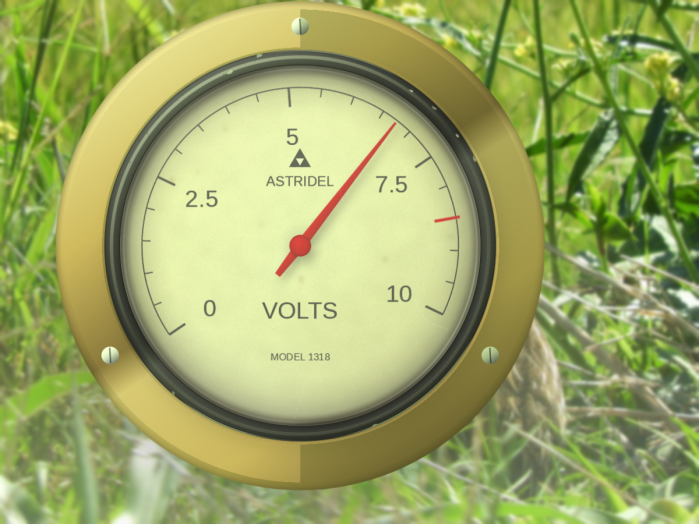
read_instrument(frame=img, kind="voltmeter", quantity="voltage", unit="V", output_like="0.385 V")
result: 6.75 V
